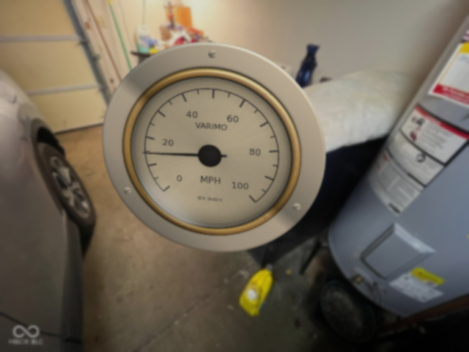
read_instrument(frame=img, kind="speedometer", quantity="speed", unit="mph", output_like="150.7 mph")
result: 15 mph
